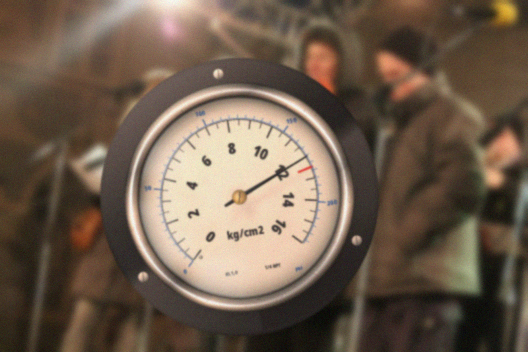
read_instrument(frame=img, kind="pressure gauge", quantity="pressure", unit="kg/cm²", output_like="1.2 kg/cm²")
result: 12 kg/cm²
